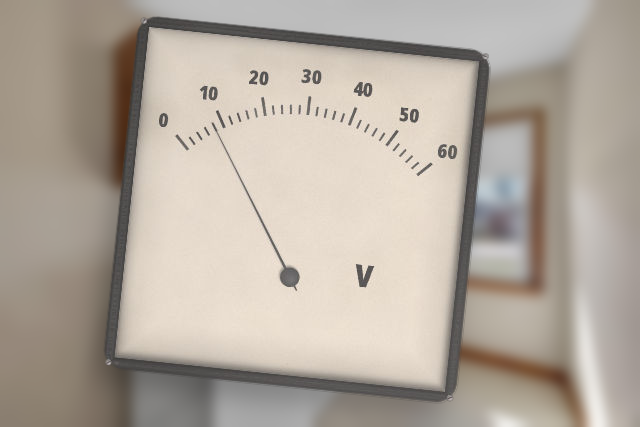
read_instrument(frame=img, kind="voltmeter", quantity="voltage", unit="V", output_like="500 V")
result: 8 V
